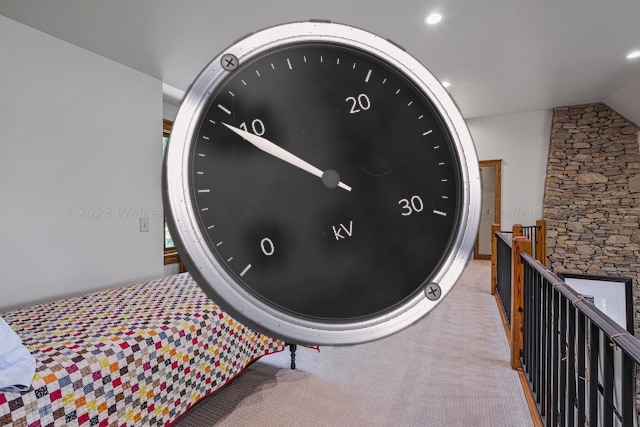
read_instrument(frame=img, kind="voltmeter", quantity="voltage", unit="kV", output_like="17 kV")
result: 9 kV
